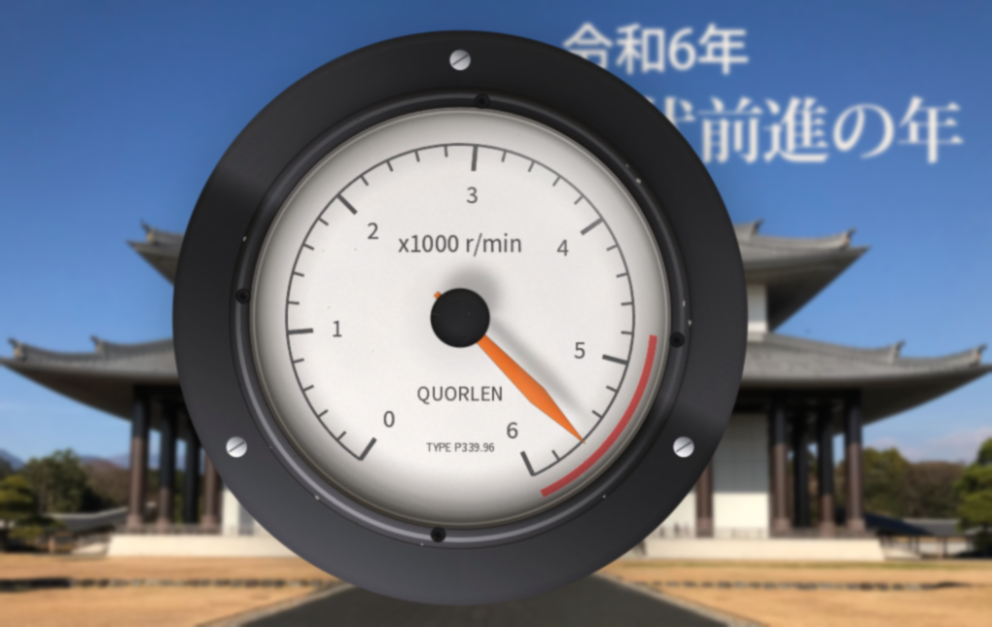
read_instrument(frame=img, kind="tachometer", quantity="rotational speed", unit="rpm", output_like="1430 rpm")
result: 5600 rpm
